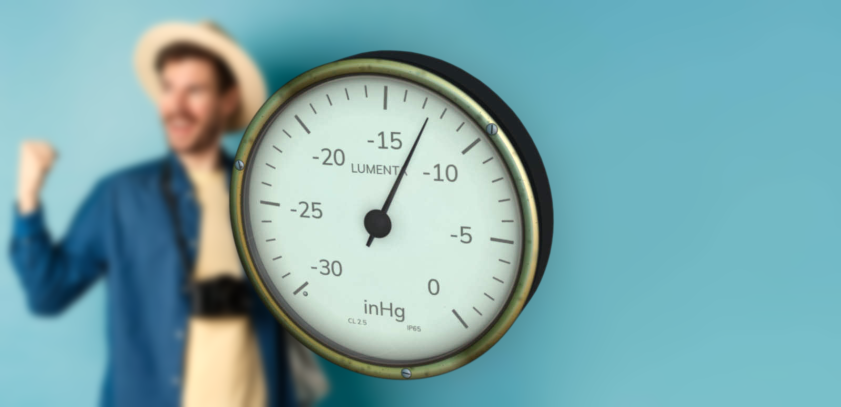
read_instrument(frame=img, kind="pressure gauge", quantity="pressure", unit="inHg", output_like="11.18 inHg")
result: -12.5 inHg
